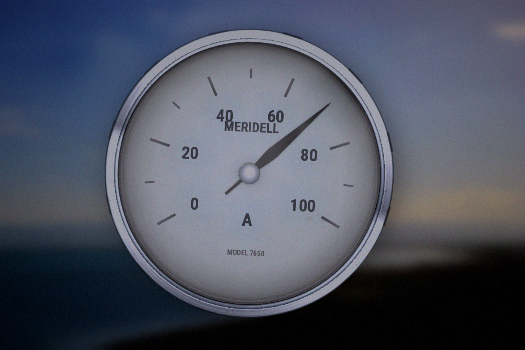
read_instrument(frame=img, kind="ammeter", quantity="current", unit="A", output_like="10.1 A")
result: 70 A
